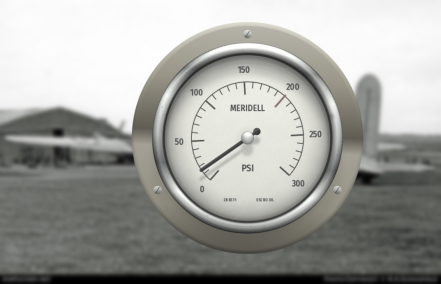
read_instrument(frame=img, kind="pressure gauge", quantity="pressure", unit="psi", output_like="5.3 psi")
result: 15 psi
